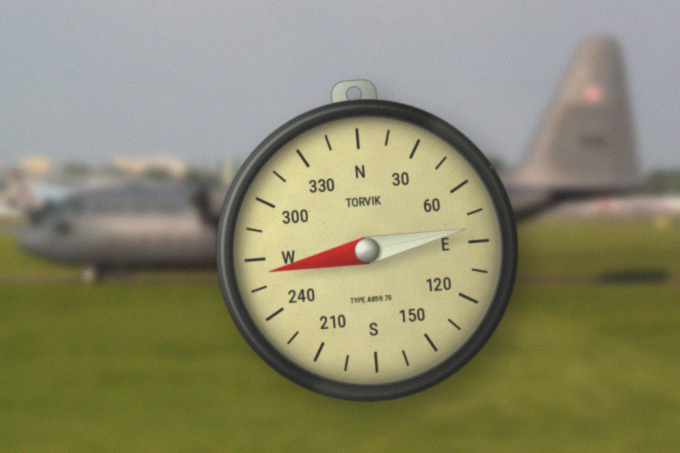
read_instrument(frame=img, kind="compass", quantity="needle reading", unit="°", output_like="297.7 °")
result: 262.5 °
